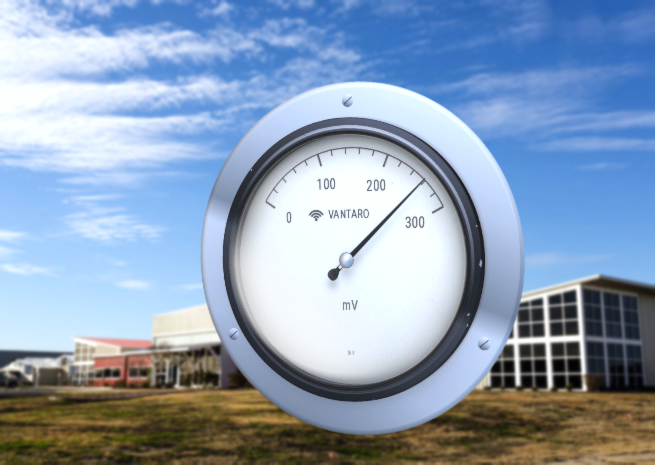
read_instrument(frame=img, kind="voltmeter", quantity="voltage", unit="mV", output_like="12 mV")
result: 260 mV
